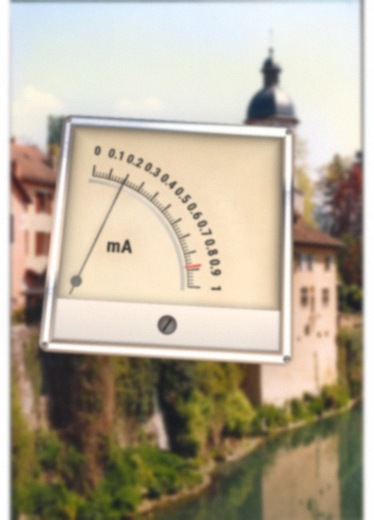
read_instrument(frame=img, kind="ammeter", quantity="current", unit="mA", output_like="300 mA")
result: 0.2 mA
